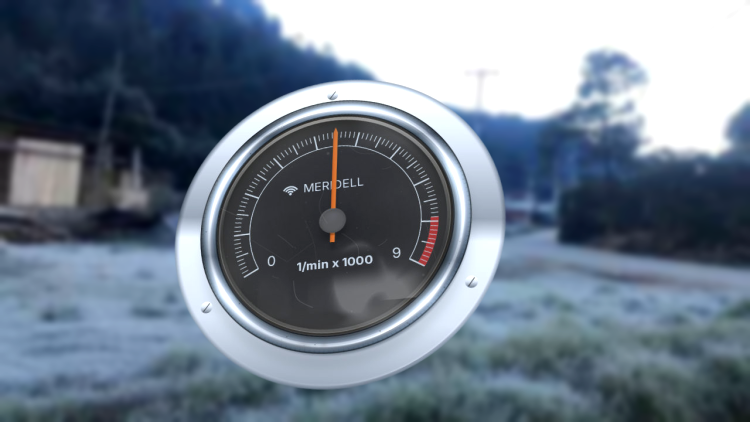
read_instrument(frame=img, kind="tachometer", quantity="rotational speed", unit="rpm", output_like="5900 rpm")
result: 4500 rpm
